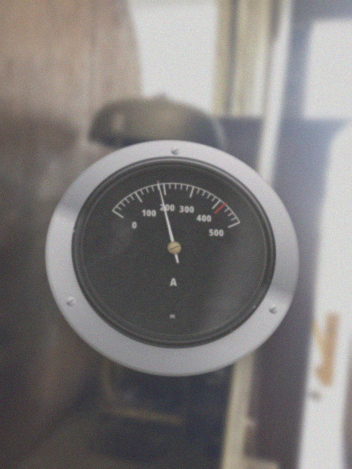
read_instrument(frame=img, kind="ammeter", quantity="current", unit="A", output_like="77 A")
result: 180 A
